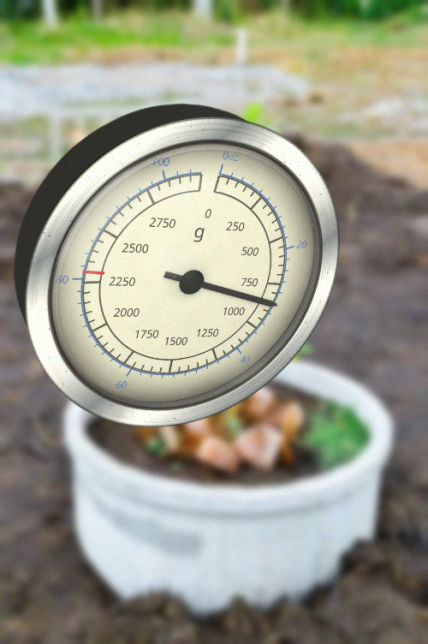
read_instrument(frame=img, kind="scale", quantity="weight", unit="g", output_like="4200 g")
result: 850 g
